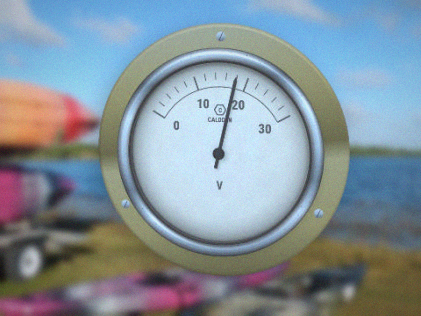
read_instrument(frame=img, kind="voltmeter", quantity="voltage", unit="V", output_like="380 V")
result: 18 V
